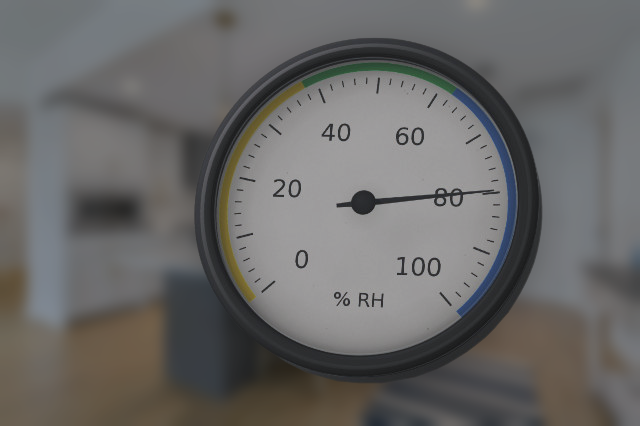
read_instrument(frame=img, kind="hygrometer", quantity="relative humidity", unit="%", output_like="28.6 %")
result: 80 %
